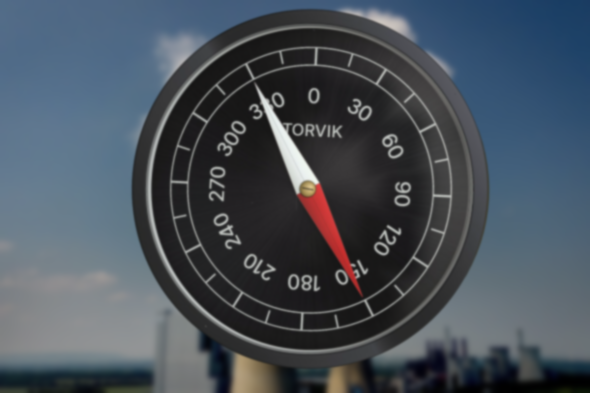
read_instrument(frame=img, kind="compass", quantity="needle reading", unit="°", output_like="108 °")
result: 150 °
